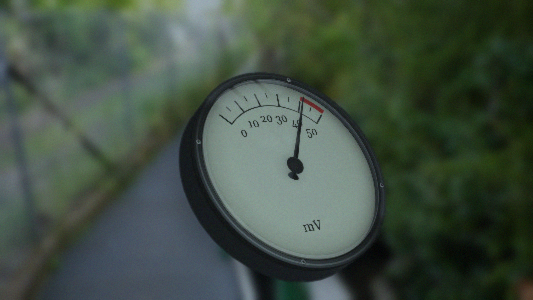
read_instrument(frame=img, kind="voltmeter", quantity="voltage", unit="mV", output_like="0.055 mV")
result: 40 mV
